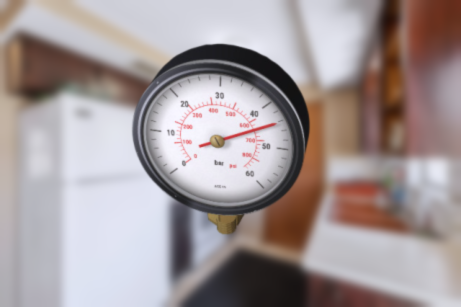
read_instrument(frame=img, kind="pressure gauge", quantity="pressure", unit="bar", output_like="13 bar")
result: 44 bar
